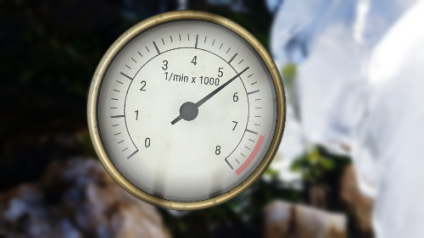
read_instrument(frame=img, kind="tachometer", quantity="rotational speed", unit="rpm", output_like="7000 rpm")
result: 5400 rpm
